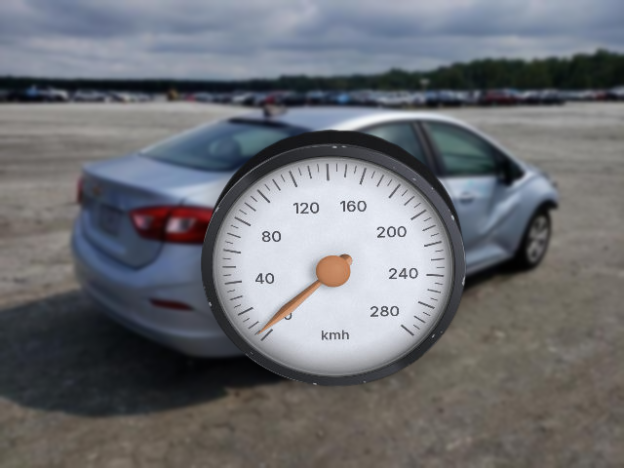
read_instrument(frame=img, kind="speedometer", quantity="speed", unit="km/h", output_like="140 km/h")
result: 5 km/h
